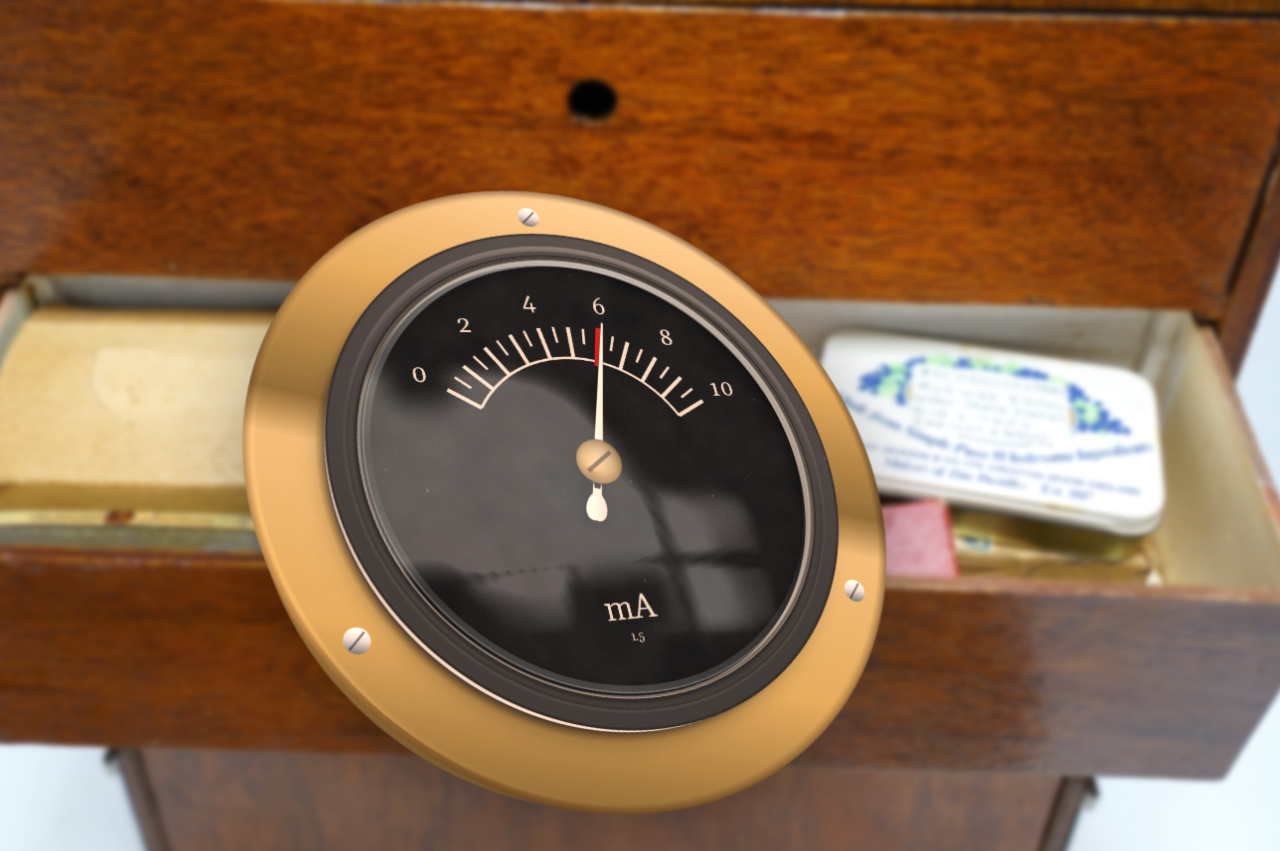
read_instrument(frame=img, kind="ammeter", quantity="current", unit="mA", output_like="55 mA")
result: 6 mA
